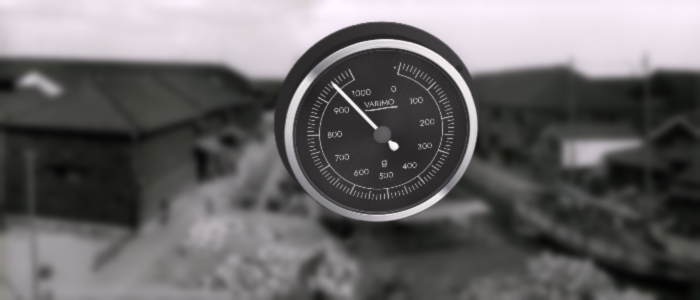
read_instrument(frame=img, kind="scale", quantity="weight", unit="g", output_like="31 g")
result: 950 g
